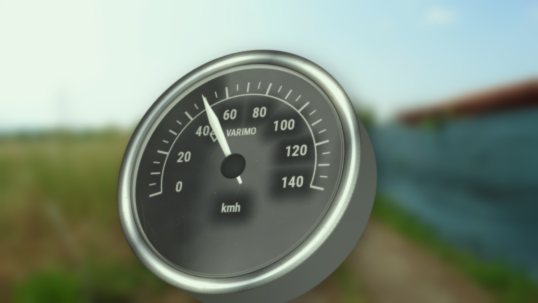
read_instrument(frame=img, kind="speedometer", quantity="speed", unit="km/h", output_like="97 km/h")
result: 50 km/h
